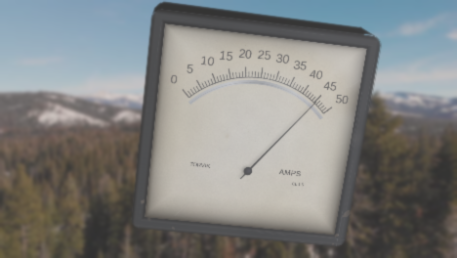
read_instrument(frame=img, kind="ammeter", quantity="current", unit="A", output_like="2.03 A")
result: 45 A
